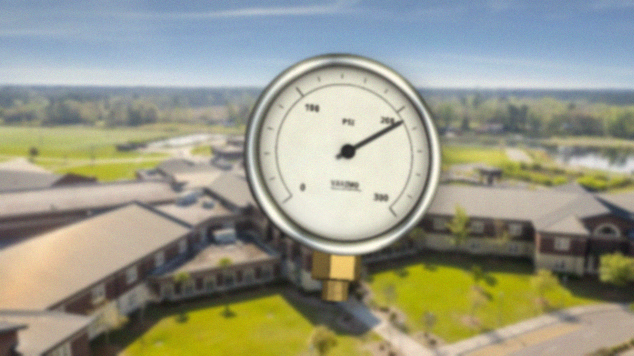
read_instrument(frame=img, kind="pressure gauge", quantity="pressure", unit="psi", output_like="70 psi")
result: 210 psi
